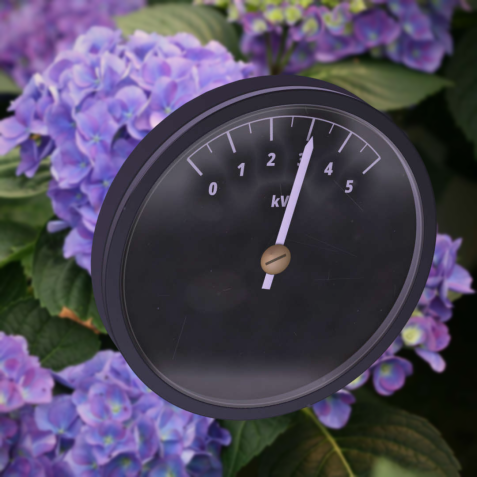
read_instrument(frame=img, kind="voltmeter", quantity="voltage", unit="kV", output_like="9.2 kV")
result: 3 kV
